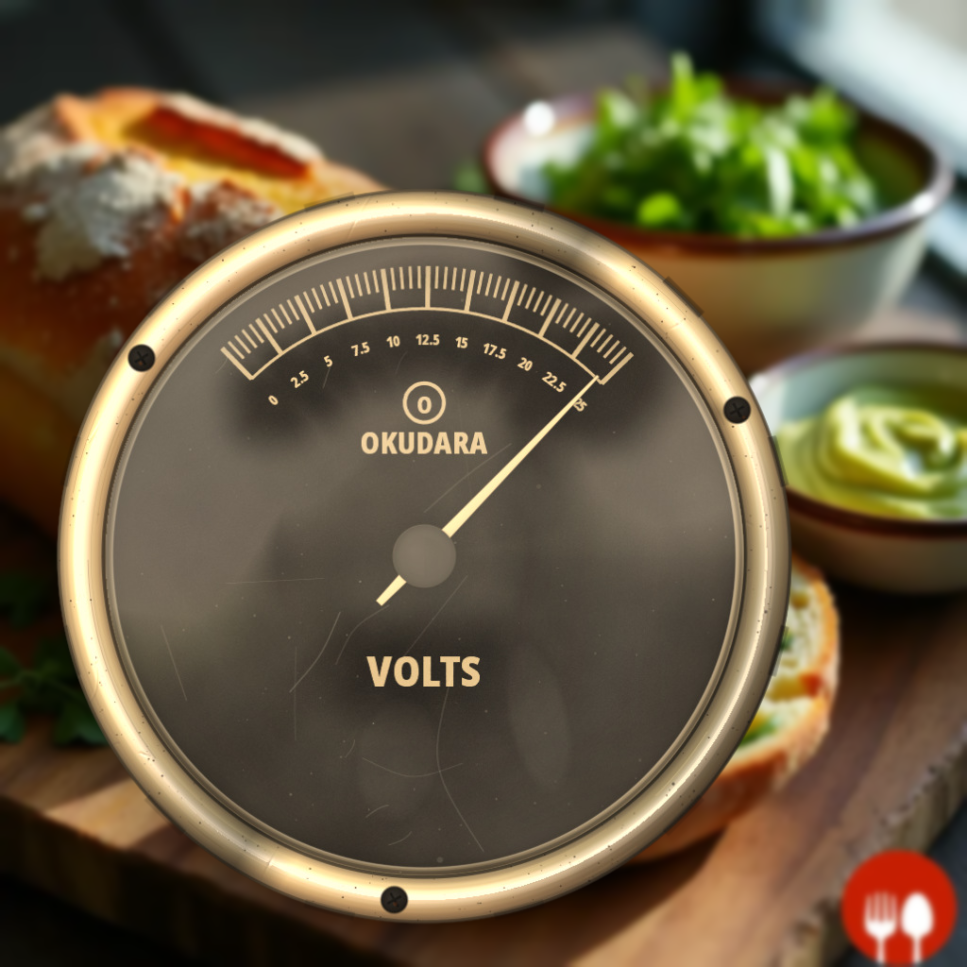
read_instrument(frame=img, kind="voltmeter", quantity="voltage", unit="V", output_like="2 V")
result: 24.5 V
